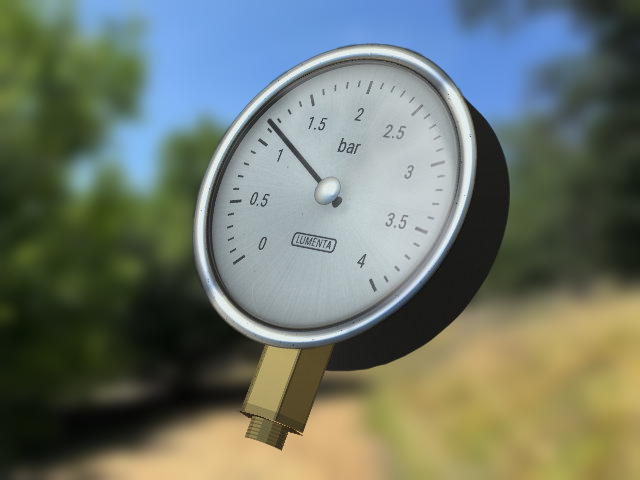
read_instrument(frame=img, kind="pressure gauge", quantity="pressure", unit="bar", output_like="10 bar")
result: 1.15 bar
